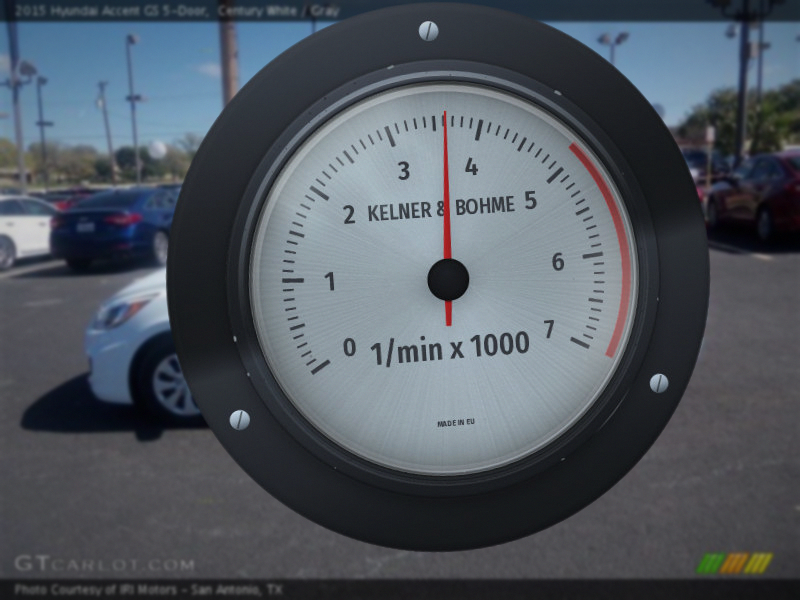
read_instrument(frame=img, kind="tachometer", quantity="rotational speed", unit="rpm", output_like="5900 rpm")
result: 3600 rpm
